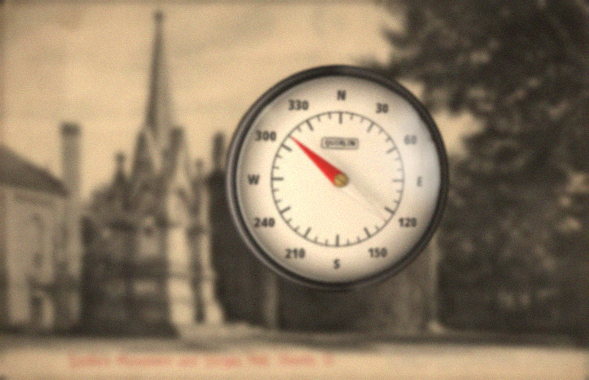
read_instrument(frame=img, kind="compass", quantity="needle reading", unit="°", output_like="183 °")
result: 310 °
